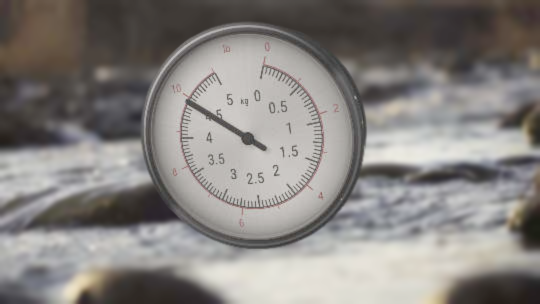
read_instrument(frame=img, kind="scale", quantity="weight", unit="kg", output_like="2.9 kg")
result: 4.5 kg
